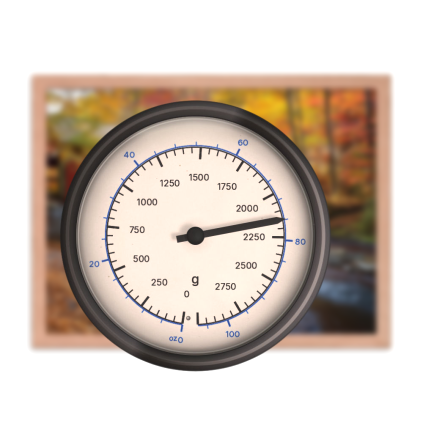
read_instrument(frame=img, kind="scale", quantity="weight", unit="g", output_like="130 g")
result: 2150 g
